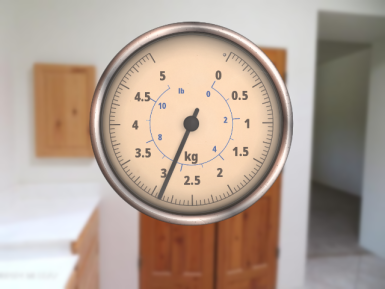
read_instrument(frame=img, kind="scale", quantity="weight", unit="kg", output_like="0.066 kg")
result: 2.9 kg
